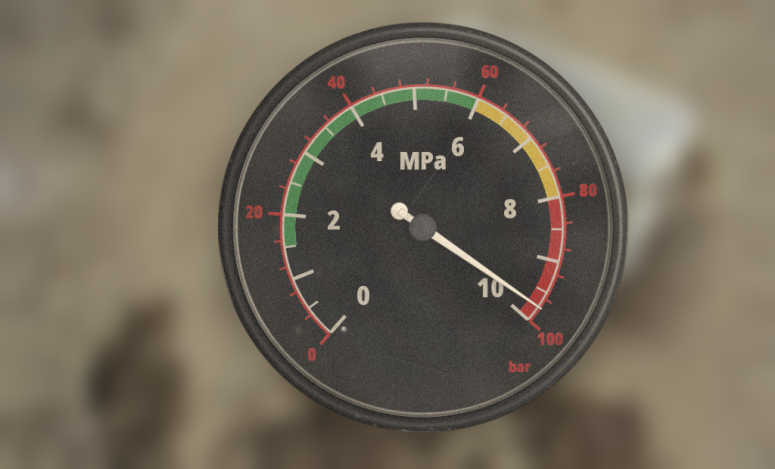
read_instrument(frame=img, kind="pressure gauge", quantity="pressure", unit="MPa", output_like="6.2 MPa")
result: 9.75 MPa
